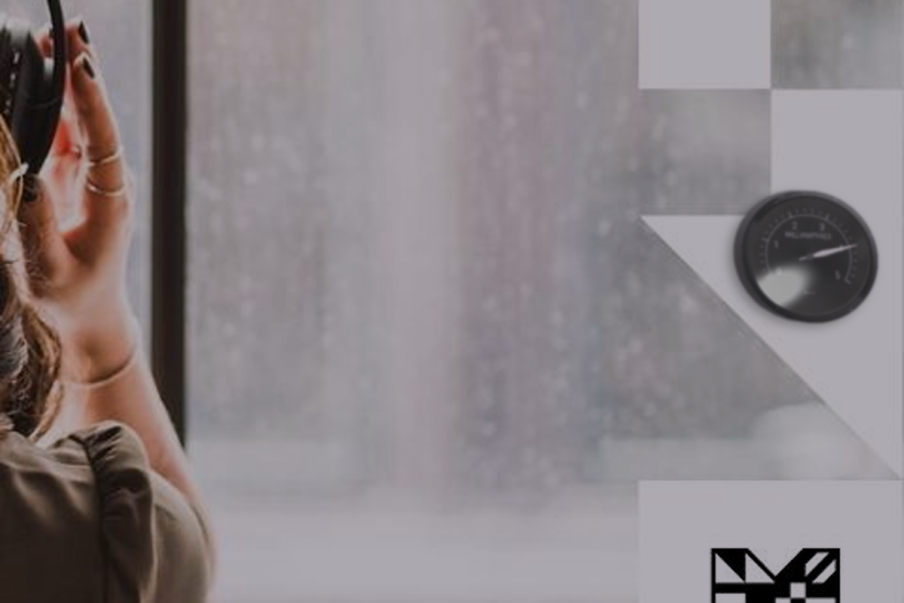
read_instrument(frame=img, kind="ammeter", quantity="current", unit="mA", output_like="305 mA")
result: 4 mA
